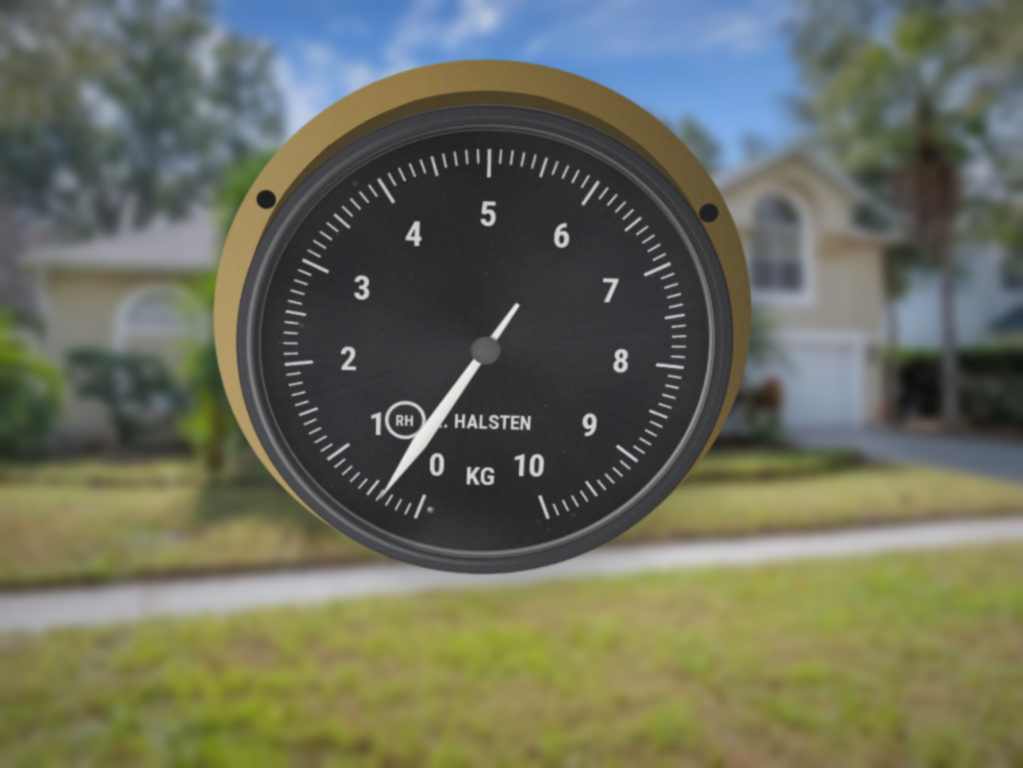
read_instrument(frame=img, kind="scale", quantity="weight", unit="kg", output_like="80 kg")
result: 0.4 kg
